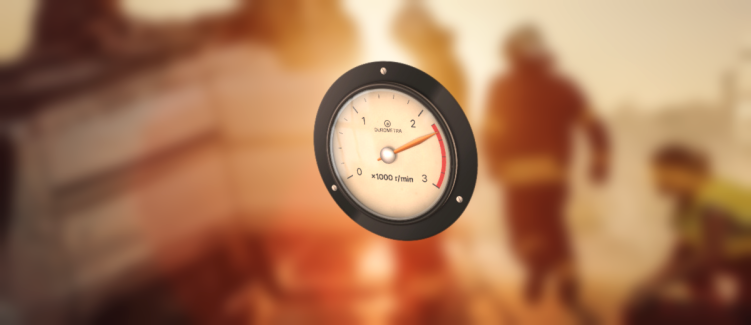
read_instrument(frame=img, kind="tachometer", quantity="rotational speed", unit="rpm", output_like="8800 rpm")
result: 2300 rpm
